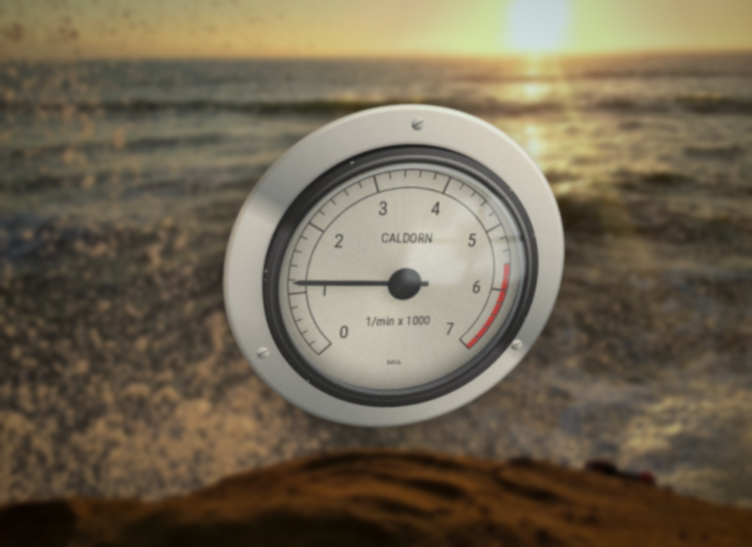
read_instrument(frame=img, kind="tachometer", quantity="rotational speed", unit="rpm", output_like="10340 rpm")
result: 1200 rpm
